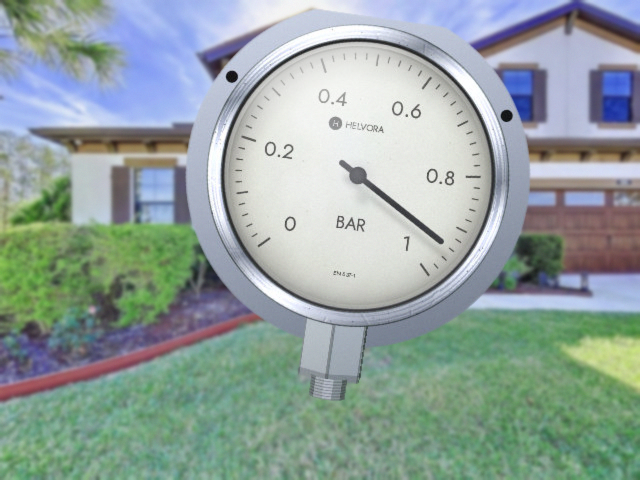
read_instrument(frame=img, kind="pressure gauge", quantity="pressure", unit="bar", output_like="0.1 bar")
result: 0.94 bar
